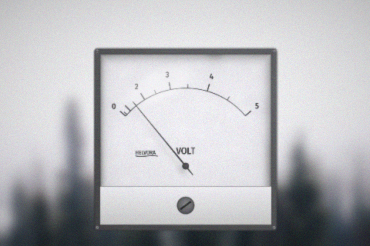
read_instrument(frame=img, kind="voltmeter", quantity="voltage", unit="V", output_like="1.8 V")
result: 1.5 V
